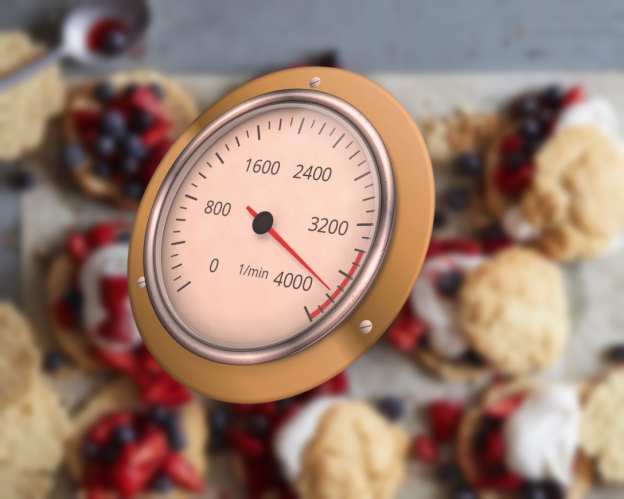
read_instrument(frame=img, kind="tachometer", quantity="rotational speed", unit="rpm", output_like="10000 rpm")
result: 3750 rpm
